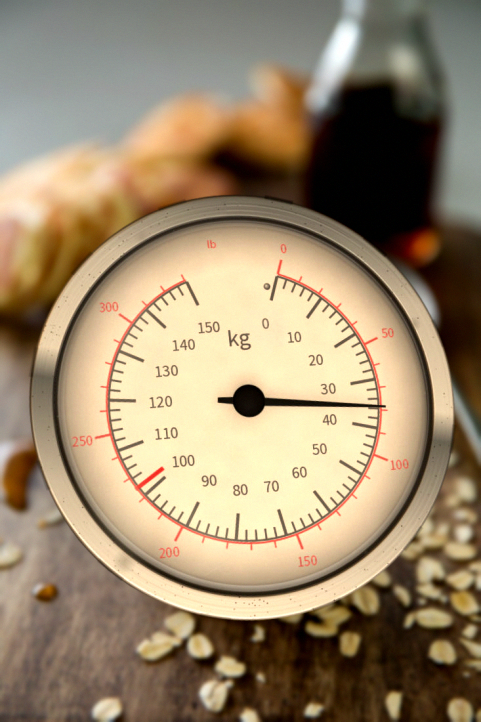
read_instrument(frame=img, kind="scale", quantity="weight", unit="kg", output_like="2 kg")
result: 36 kg
